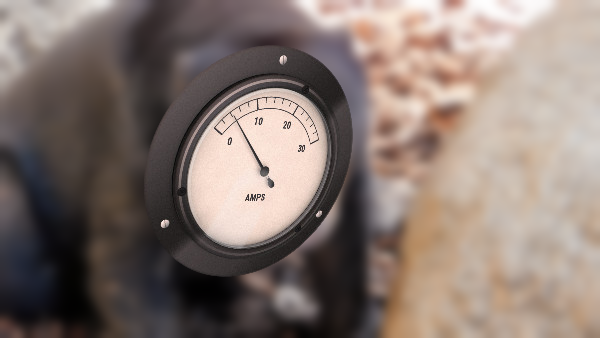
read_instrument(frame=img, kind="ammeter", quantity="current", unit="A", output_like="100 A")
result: 4 A
